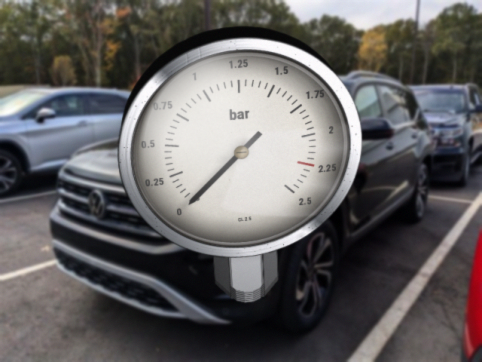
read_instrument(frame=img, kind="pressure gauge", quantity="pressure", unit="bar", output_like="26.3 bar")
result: 0 bar
